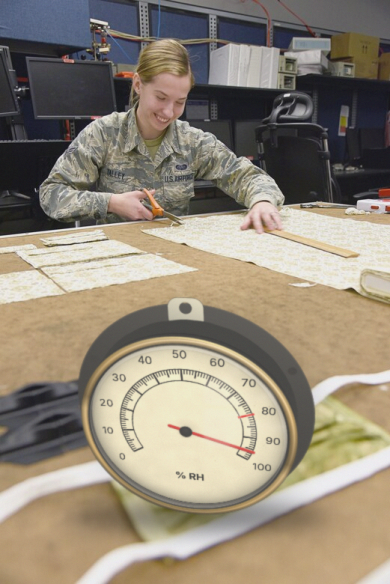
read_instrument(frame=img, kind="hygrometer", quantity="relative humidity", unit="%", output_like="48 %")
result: 95 %
